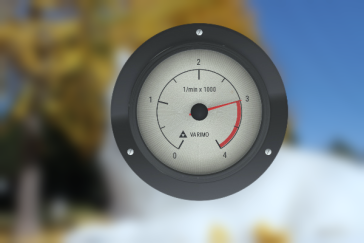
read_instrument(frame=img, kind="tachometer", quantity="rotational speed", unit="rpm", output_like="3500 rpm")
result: 3000 rpm
